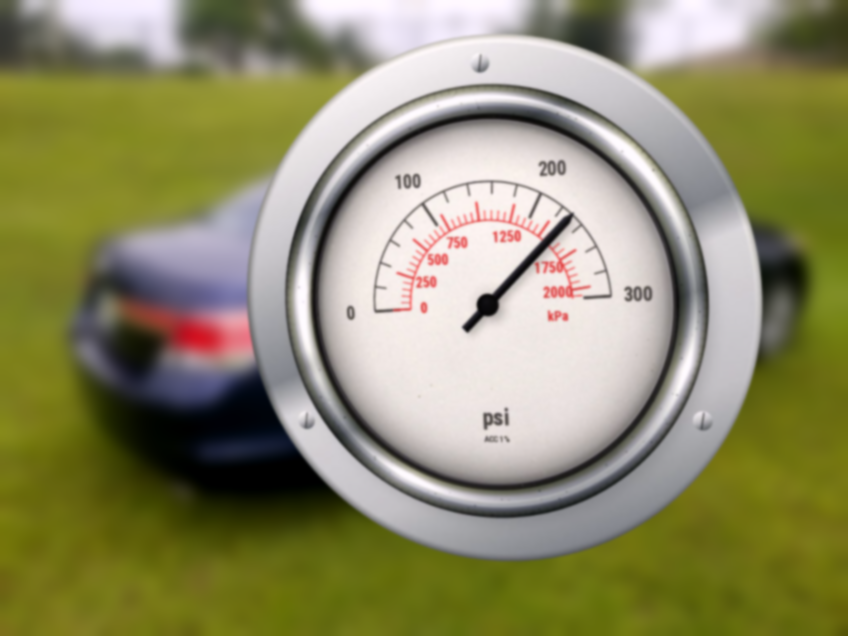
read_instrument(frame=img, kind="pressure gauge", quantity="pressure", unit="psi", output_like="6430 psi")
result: 230 psi
